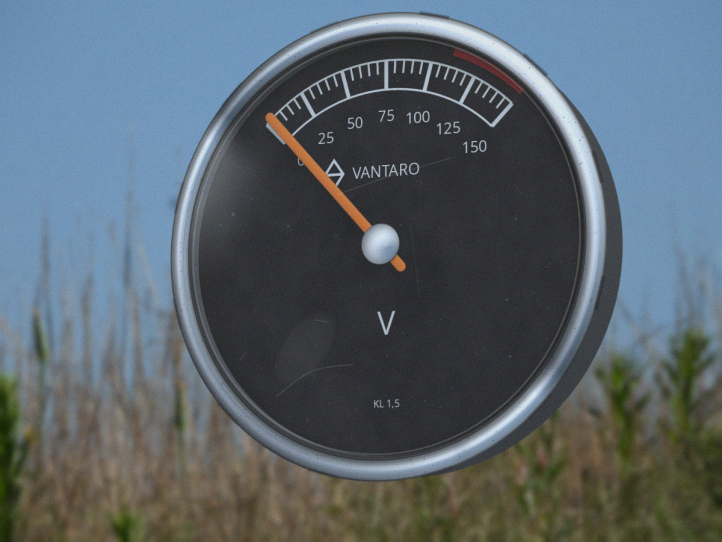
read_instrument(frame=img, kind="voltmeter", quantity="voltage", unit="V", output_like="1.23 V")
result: 5 V
